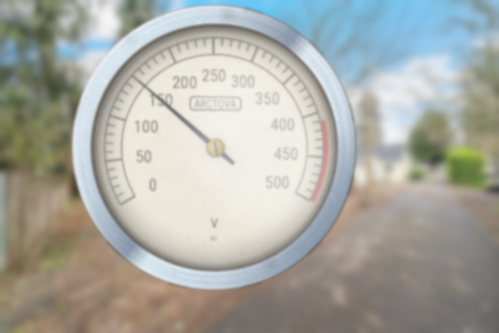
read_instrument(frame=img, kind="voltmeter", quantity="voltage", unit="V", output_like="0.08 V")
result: 150 V
